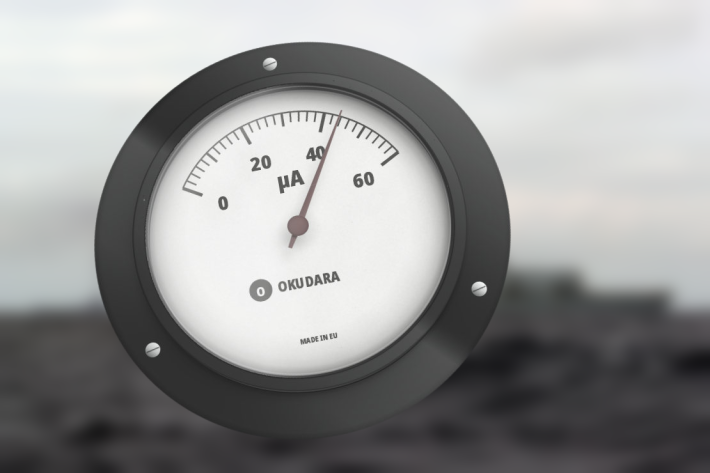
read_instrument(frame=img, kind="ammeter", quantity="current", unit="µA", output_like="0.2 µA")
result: 44 µA
